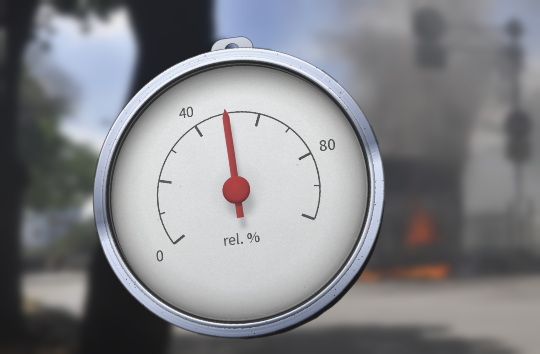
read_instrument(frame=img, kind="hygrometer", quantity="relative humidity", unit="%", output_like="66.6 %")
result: 50 %
